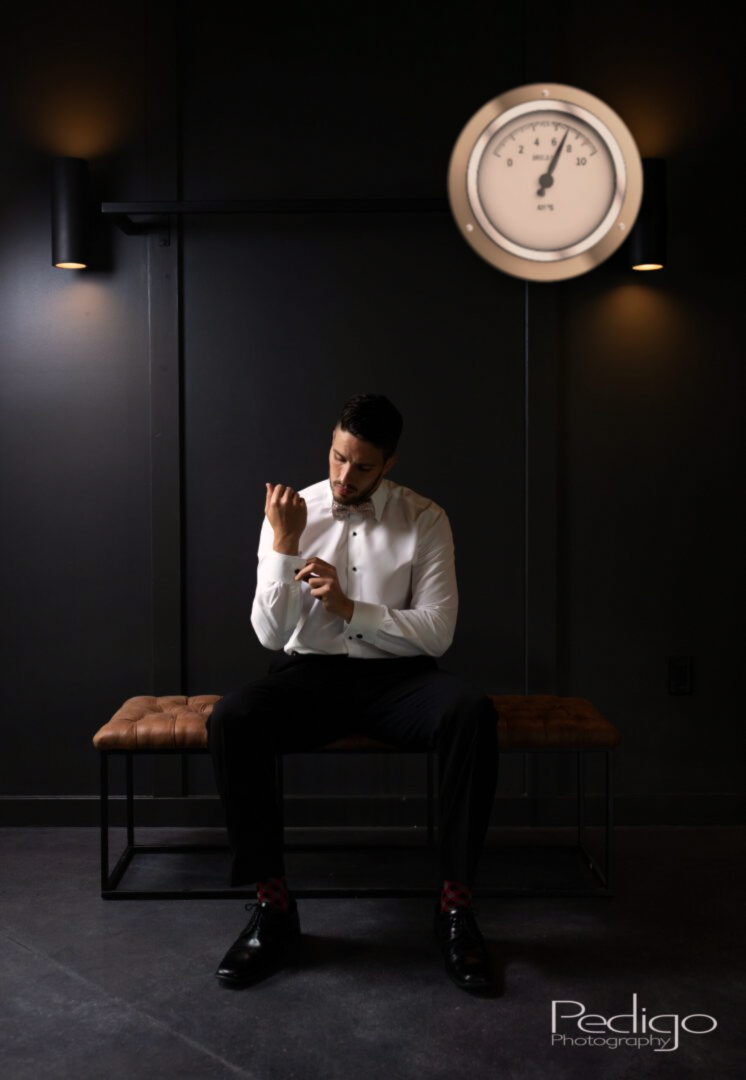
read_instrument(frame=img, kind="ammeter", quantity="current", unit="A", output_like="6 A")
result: 7 A
